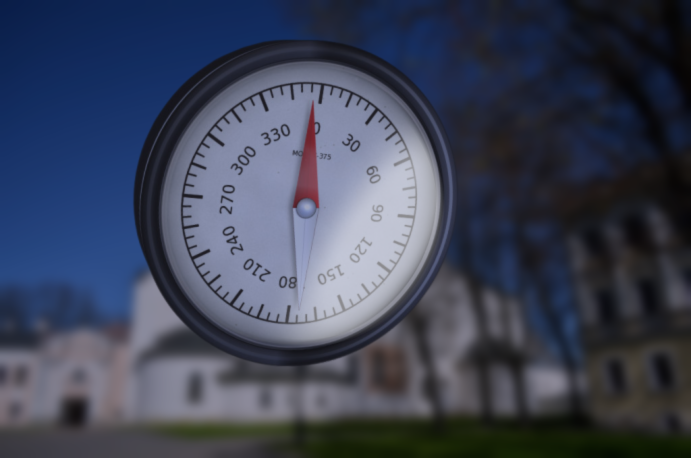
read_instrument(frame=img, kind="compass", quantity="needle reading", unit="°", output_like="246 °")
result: 355 °
